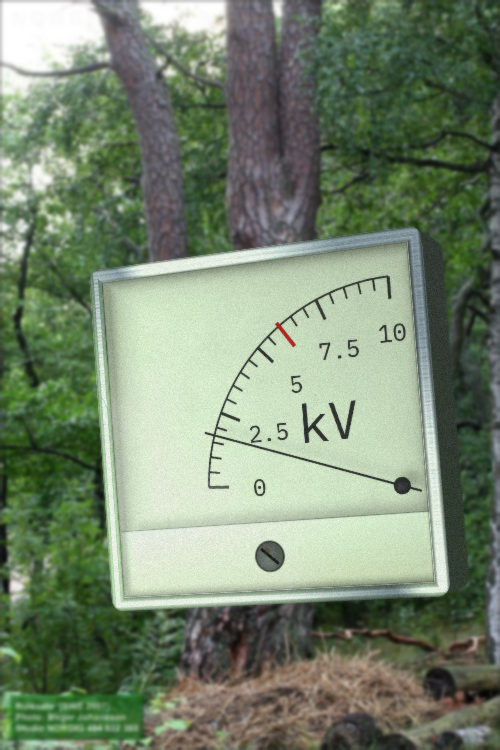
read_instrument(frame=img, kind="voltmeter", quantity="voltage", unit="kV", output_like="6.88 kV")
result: 1.75 kV
